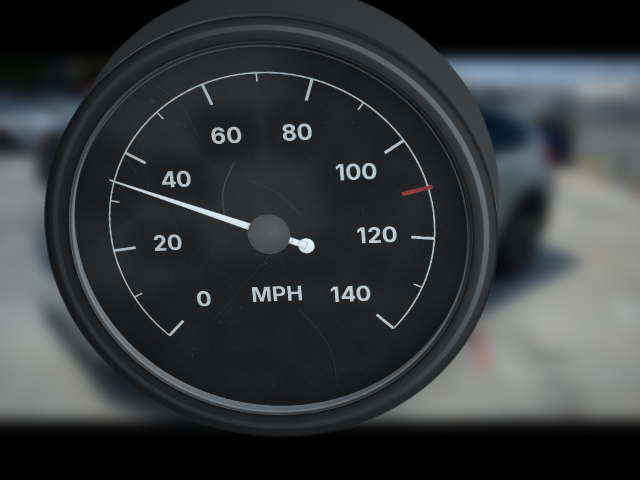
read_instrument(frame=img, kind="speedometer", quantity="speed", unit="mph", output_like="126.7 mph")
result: 35 mph
